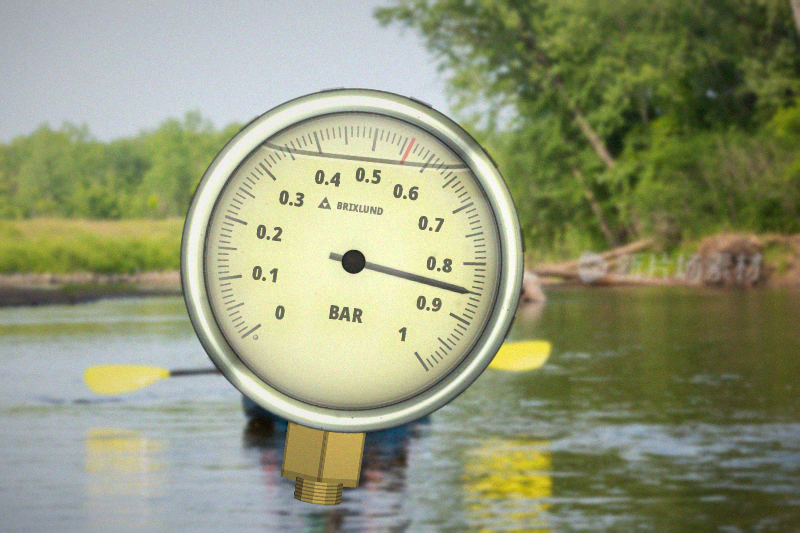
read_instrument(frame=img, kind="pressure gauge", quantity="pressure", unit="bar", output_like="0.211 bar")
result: 0.85 bar
